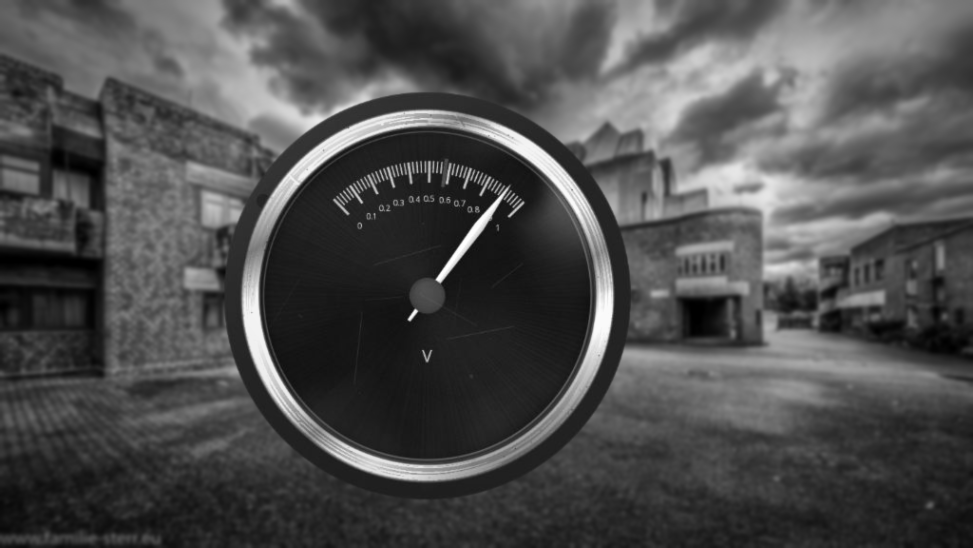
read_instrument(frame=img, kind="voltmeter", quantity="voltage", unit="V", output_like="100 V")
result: 0.9 V
